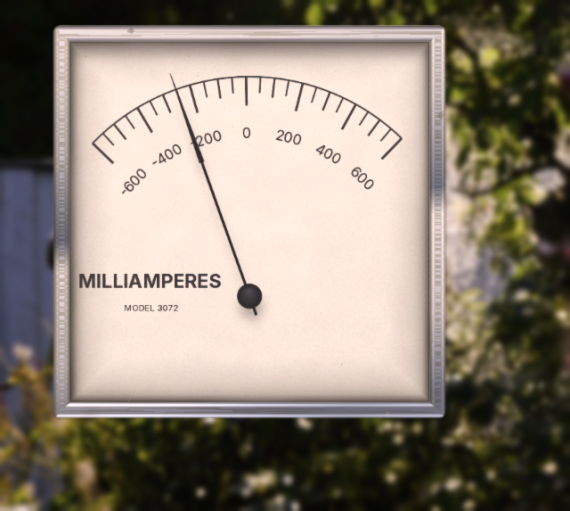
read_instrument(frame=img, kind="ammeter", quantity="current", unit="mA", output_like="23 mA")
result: -250 mA
